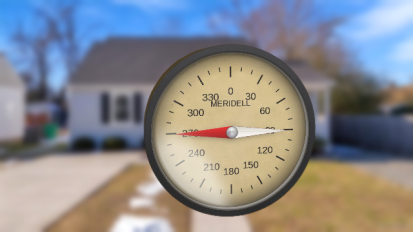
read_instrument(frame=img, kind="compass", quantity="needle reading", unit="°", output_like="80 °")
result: 270 °
